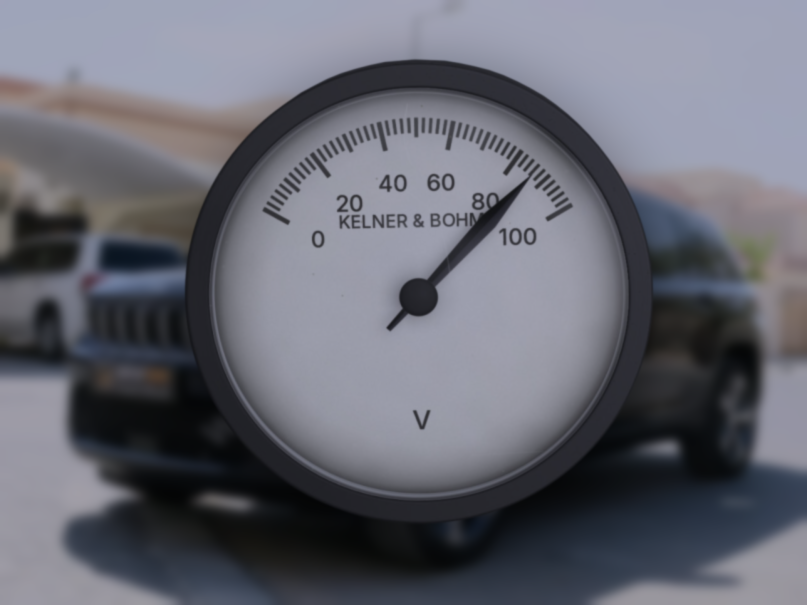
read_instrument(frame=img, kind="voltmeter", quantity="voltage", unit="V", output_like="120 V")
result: 86 V
